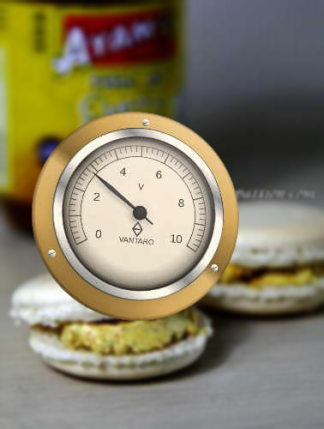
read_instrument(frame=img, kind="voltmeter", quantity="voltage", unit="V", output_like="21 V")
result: 2.8 V
